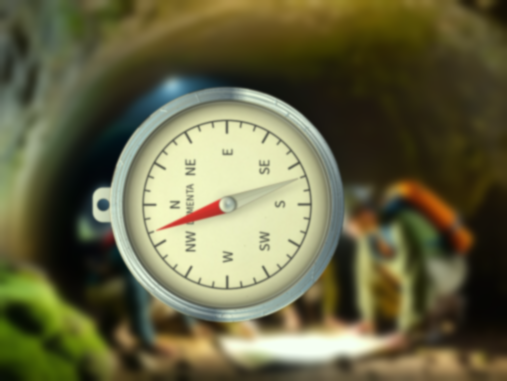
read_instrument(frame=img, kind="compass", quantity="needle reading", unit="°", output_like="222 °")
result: 340 °
